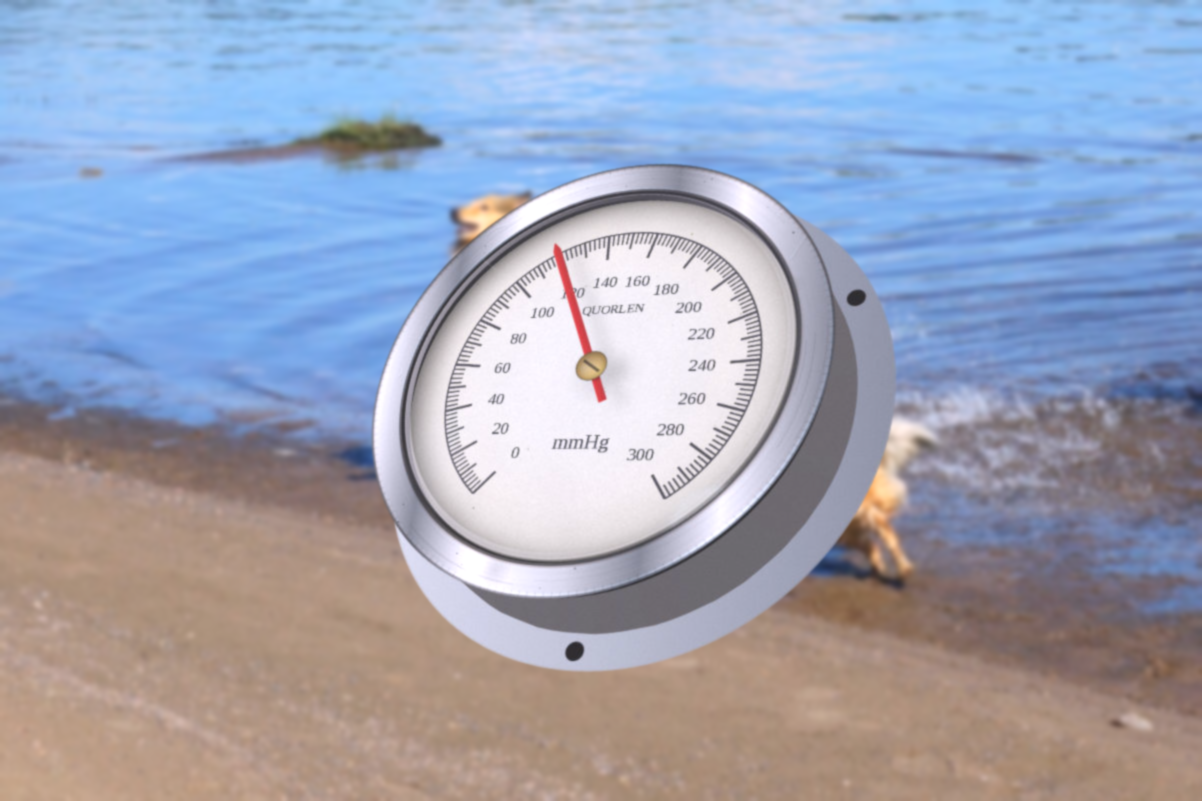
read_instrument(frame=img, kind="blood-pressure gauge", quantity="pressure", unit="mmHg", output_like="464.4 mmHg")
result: 120 mmHg
